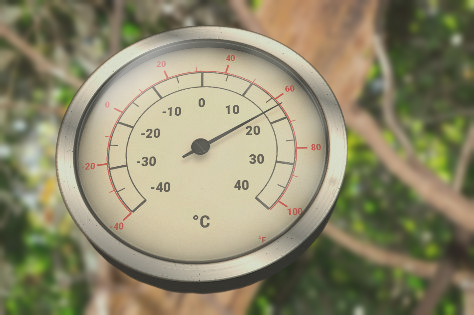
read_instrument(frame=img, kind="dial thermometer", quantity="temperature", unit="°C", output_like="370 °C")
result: 17.5 °C
